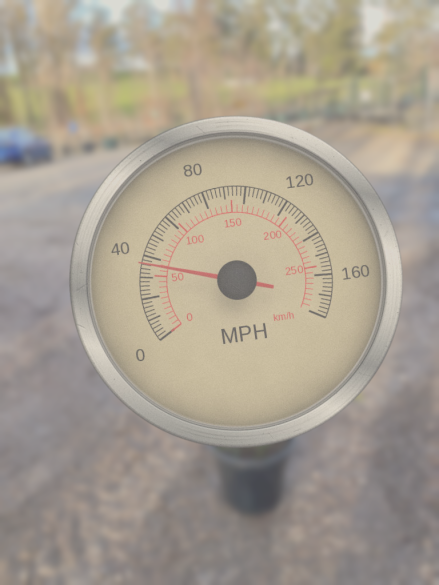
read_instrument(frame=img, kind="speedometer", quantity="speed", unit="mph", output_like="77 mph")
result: 36 mph
